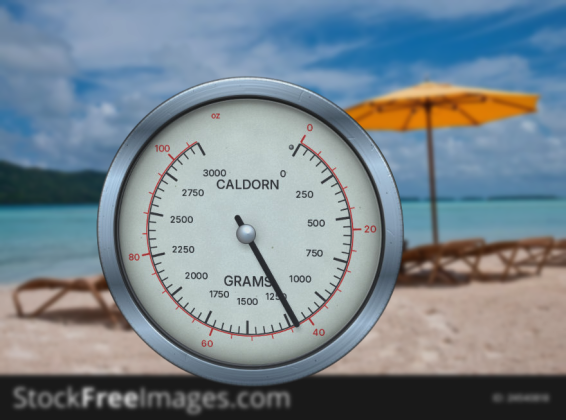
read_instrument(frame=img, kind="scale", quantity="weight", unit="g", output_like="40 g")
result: 1200 g
